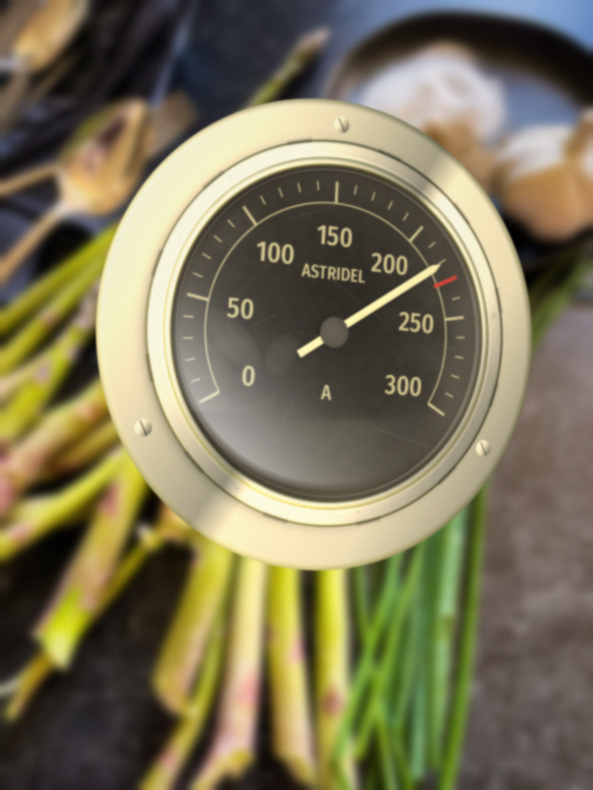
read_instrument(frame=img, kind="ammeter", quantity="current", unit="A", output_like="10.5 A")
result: 220 A
